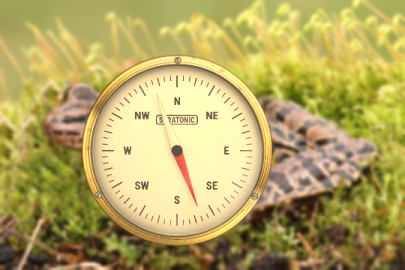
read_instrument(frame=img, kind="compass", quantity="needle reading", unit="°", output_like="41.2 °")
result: 160 °
